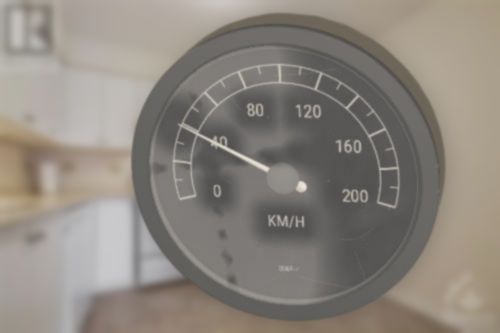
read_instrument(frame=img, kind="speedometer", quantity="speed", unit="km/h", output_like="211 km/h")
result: 40 km/h
